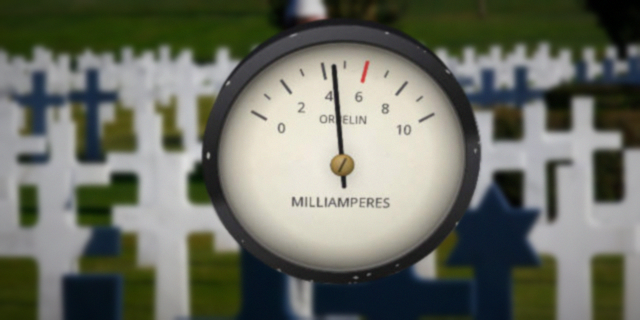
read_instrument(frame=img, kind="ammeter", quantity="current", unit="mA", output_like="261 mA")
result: 4.5 mA
